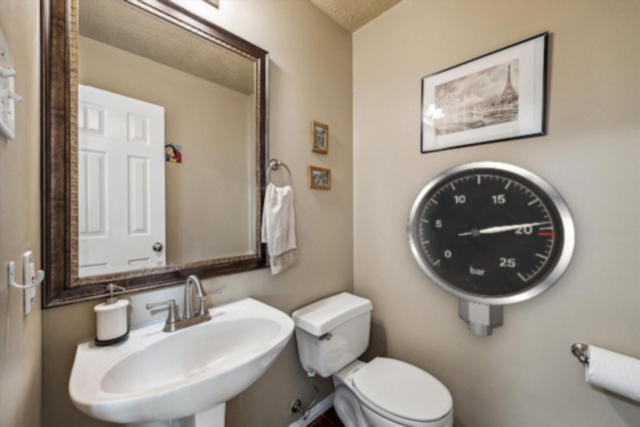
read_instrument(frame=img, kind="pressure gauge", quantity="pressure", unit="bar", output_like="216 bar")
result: 19.5 bar
